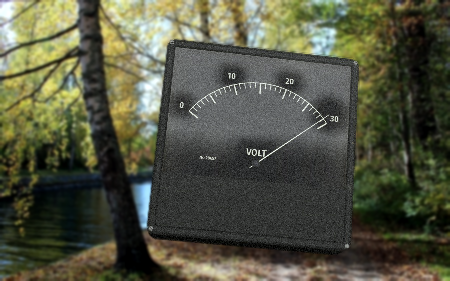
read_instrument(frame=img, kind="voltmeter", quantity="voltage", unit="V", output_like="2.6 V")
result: 29 V
